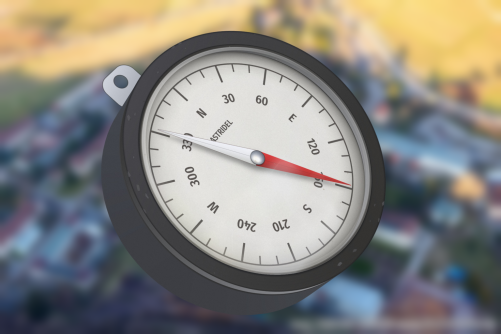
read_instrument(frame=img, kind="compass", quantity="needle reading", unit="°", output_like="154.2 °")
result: 150 °
